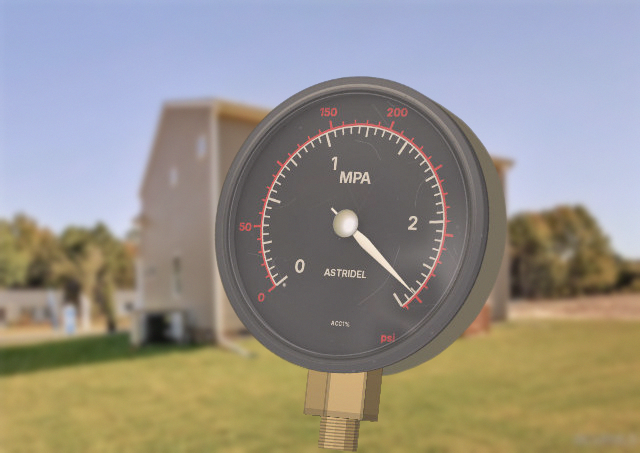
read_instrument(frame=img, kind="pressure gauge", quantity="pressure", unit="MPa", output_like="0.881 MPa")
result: 2.4 MPa
